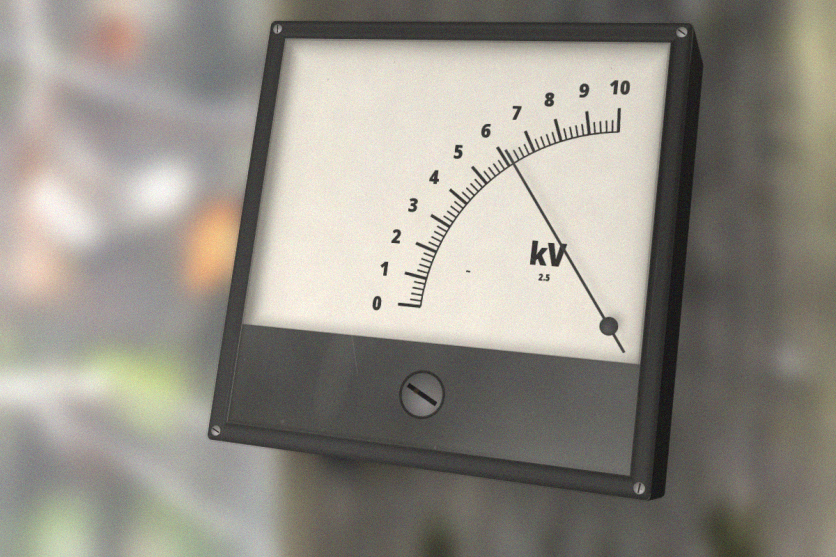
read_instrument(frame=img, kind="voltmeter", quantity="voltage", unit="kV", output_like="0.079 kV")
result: 6.2 kV
